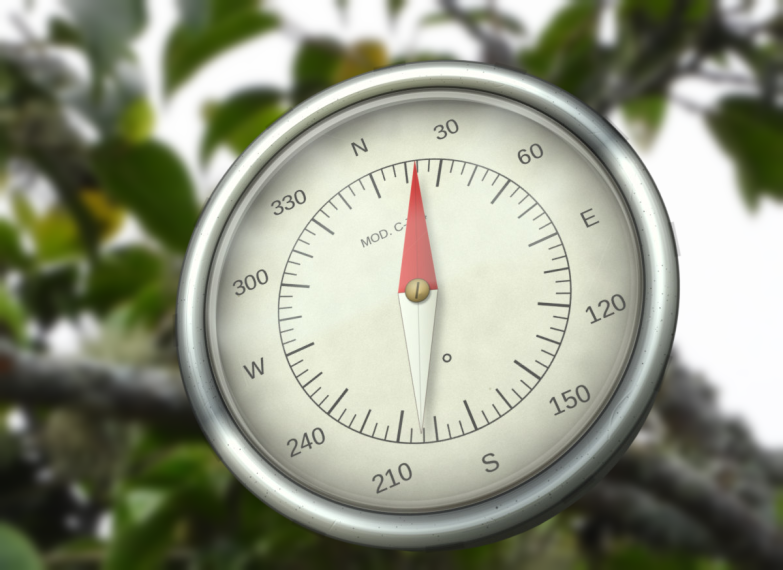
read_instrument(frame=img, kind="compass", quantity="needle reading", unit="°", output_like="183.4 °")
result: 20 °
